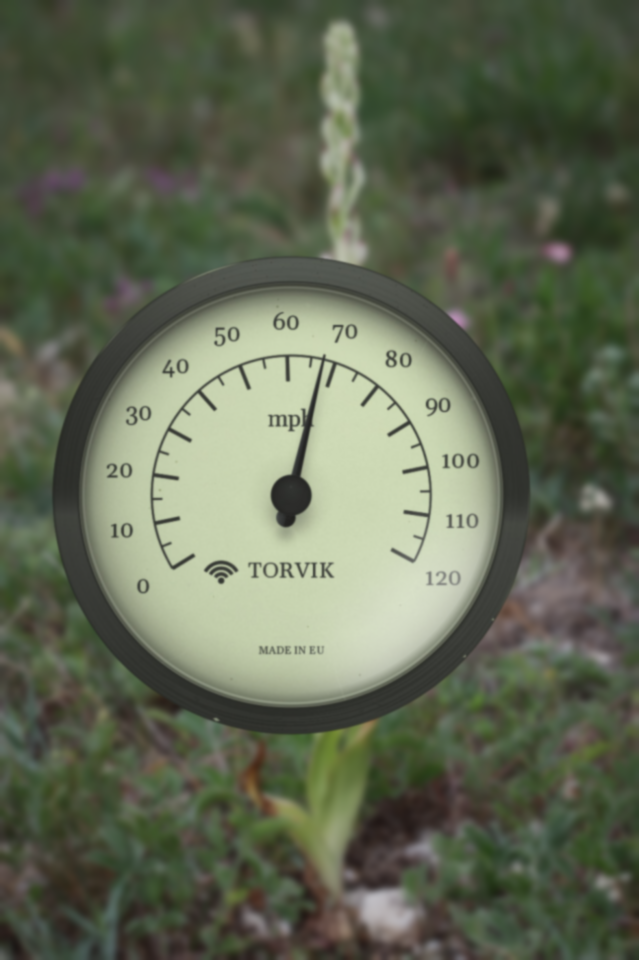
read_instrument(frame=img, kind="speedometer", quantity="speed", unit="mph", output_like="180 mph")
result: 67.5 mph
